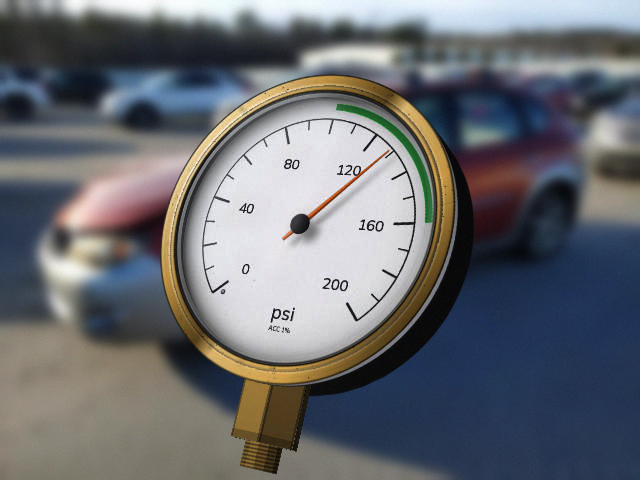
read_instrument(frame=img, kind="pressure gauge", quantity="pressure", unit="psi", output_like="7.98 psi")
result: 130 psi
